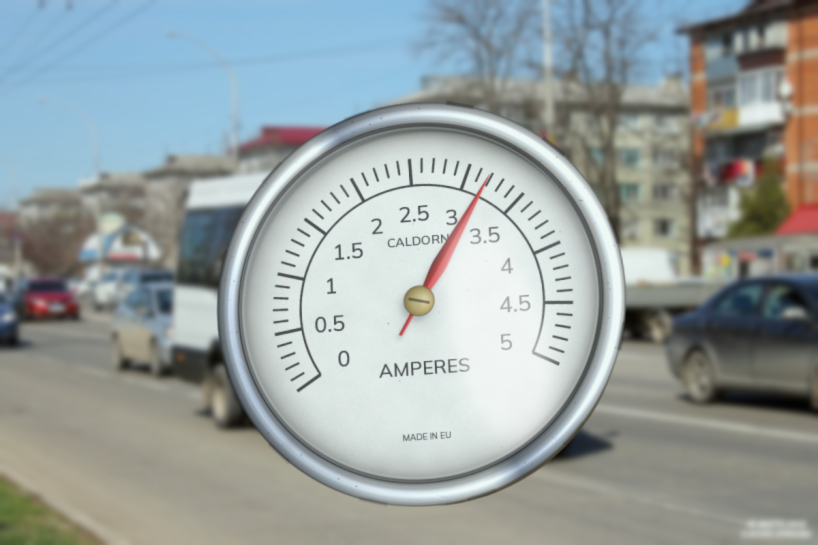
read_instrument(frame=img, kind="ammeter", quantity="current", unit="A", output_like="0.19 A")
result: 3.2 A
